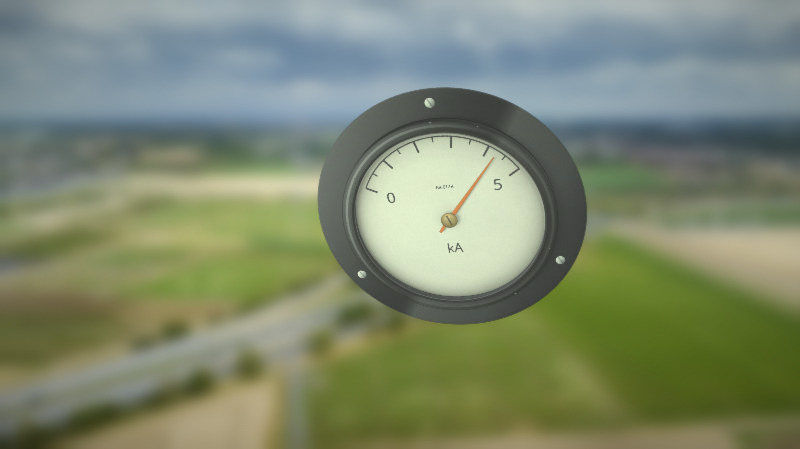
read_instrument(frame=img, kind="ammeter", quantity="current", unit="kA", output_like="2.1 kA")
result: 4.25 kA
